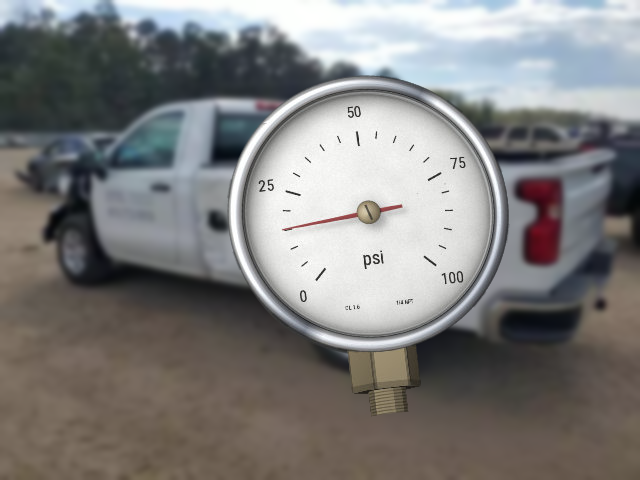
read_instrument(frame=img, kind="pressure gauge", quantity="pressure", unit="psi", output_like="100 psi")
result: 15 psi
